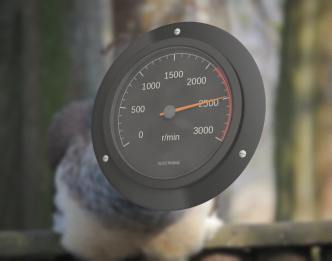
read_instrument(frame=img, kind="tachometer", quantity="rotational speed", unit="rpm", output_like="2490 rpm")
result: 2500 rpm
